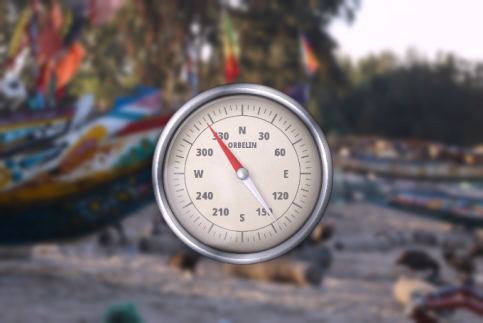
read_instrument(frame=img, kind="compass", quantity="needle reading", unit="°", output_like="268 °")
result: 325 °
